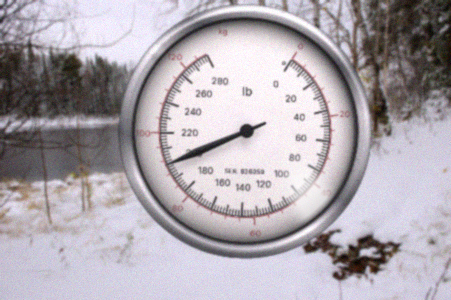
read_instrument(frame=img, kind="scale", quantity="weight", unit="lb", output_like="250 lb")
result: 200 lb
